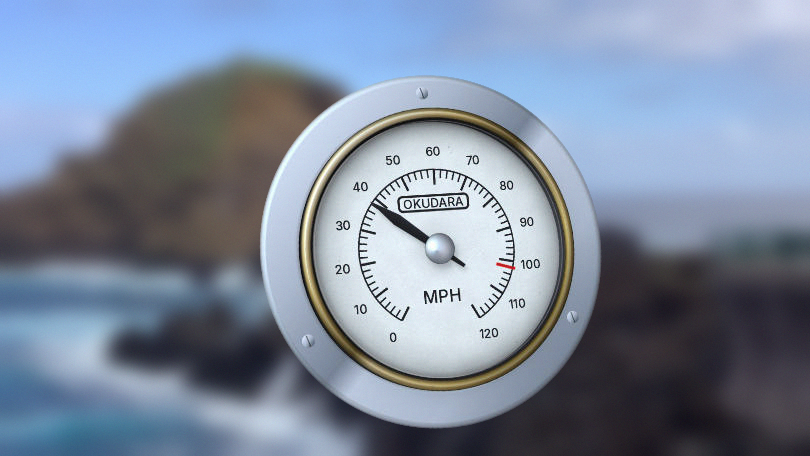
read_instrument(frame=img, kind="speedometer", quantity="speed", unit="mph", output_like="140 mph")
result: 38 mph
